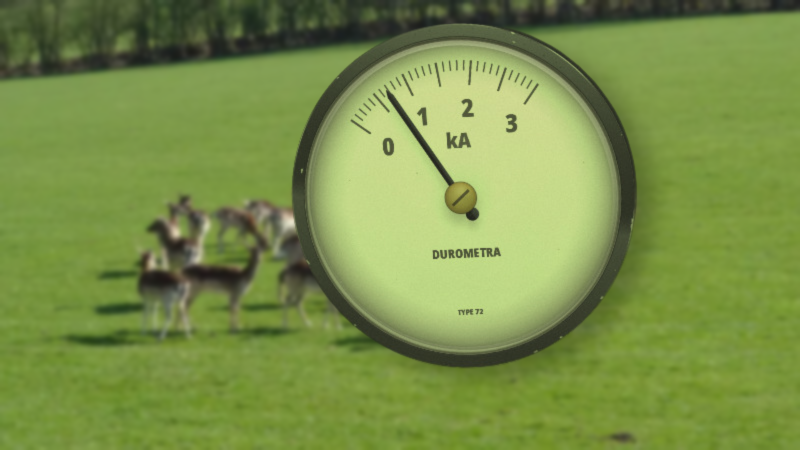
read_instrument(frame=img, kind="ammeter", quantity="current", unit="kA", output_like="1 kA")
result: 0.7 kA
